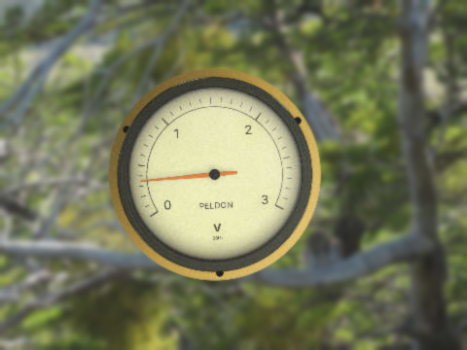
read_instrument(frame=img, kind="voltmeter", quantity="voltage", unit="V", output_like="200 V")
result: 0.35 V
